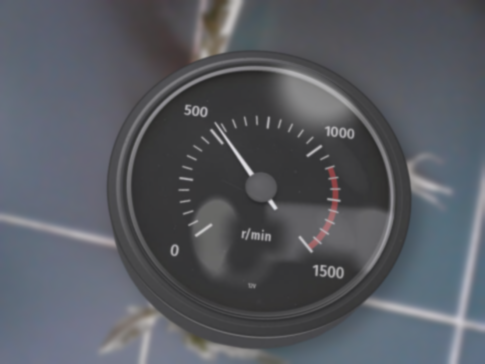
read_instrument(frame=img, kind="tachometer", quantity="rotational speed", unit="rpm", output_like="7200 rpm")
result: 525 rpm
